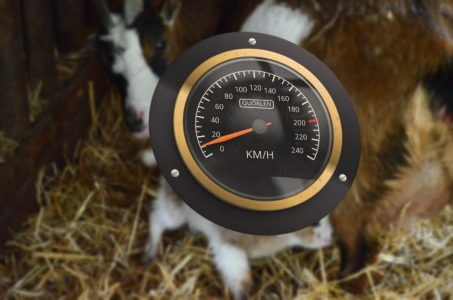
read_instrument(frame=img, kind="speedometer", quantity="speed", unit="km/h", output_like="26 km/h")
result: 10 km/h
